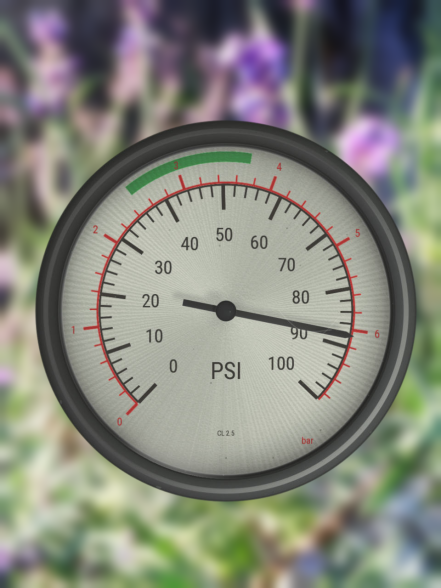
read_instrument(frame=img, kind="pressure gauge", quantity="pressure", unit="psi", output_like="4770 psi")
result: 88 psi
